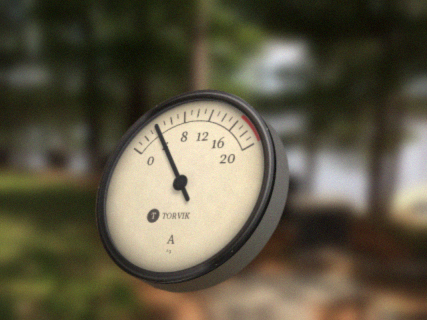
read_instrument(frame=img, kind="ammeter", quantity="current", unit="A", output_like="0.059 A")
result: 4 A
